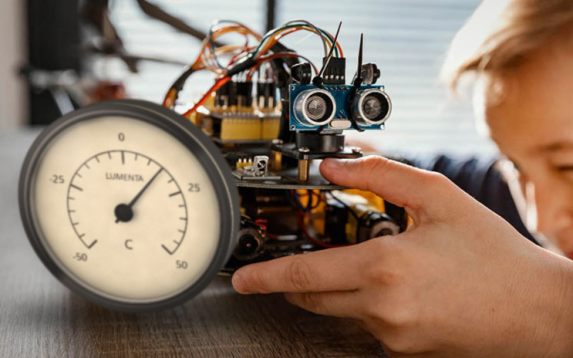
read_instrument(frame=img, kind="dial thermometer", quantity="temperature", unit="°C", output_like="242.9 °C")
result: 15 °C
